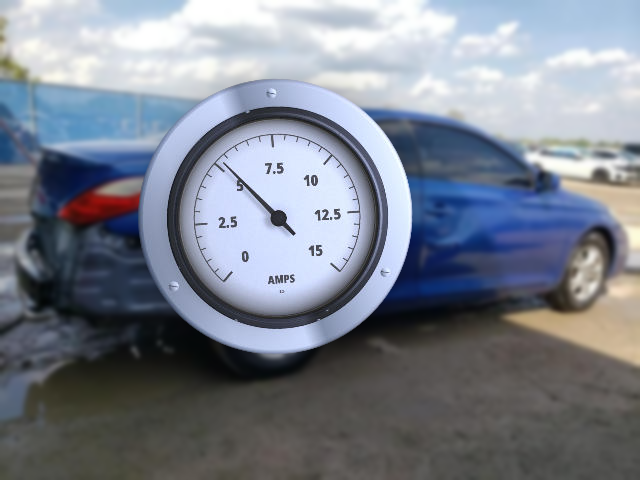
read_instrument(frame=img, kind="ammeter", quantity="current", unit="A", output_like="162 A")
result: 5.25 A
